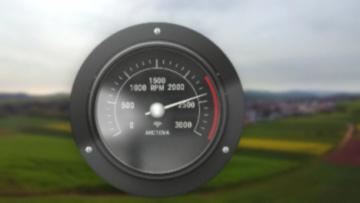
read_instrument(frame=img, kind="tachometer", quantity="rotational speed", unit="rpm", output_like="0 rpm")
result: 2400 rpm
